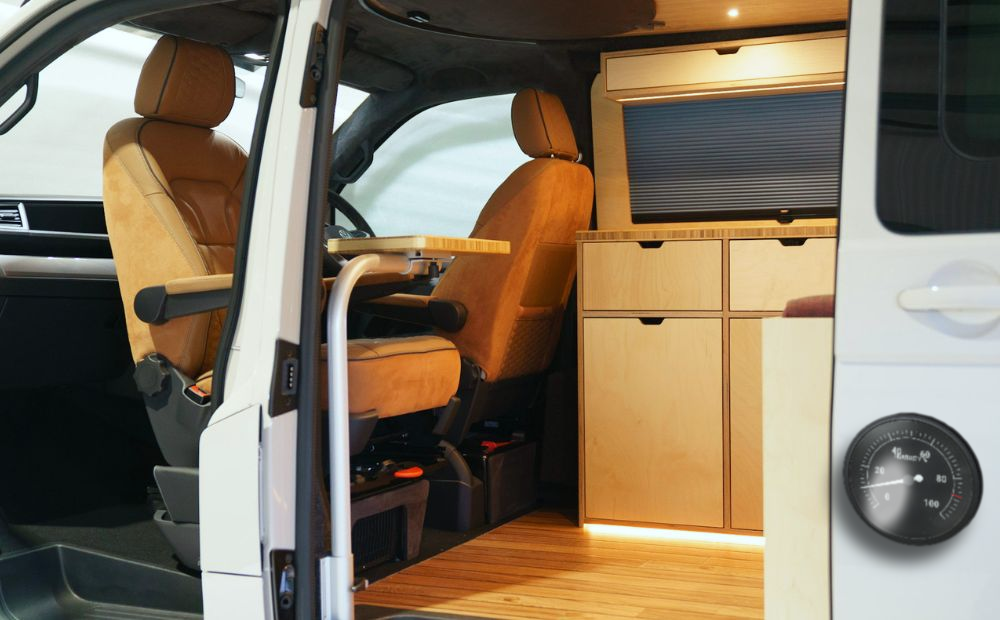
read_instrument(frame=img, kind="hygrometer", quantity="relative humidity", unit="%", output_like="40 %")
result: 10 %
